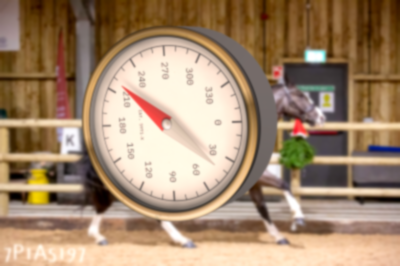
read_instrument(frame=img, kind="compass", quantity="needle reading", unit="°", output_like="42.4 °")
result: 220 °
